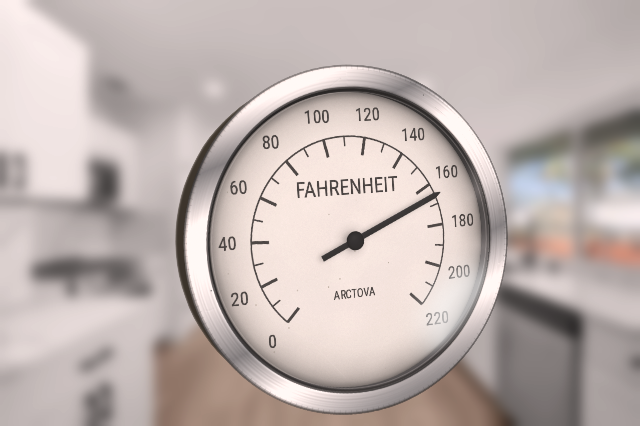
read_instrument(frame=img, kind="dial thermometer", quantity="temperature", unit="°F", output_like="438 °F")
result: 165 °F
